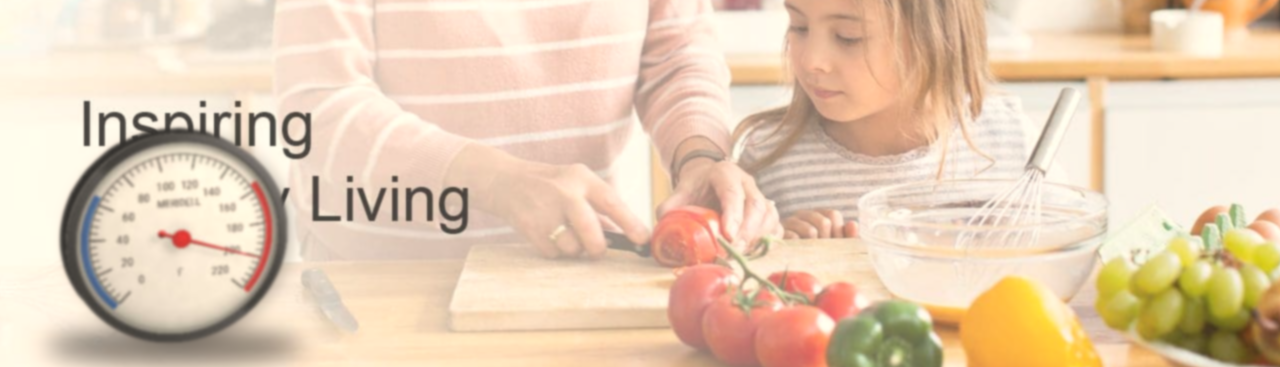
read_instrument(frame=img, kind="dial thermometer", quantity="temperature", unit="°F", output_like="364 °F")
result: 200 °F
